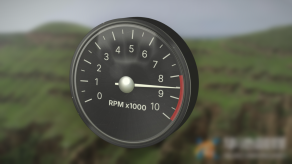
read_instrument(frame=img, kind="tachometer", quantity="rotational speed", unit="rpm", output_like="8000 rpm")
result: 8500 rpm
